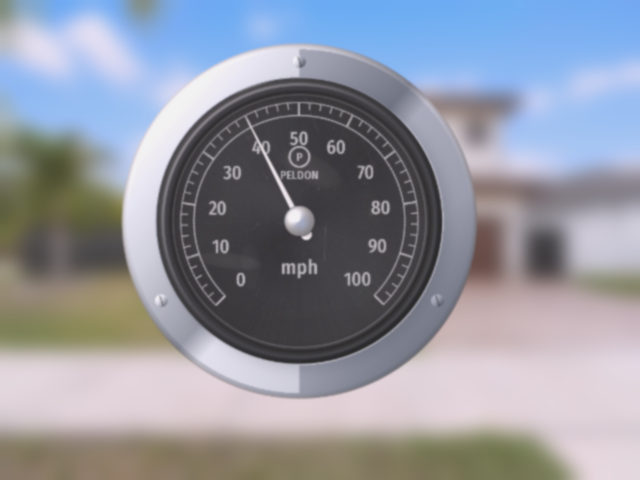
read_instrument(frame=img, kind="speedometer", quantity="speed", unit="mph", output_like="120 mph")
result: 40 mph
